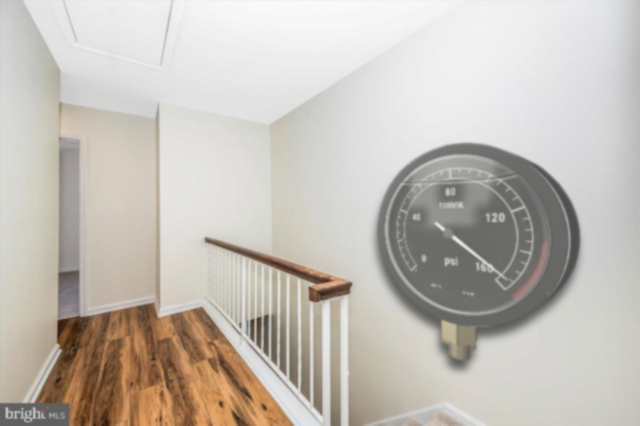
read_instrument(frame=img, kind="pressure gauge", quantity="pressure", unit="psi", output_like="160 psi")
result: 155 psi
